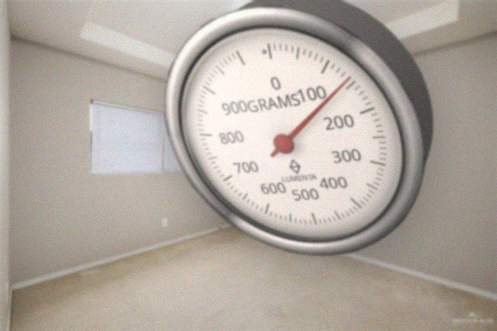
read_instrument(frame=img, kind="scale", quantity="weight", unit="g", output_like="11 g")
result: 140 g
